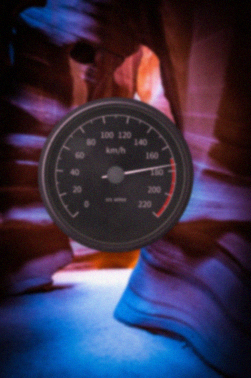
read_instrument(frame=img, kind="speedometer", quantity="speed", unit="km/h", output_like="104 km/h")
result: 175 km/h
